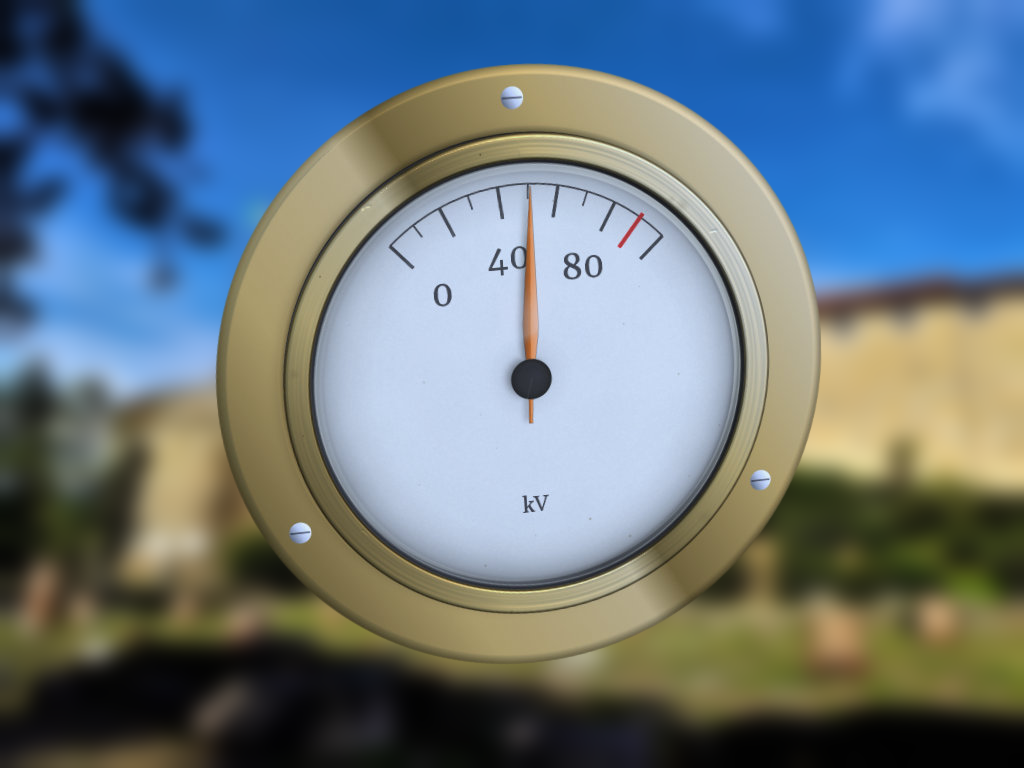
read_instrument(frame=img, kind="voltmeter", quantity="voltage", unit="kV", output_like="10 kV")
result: 50 kV
